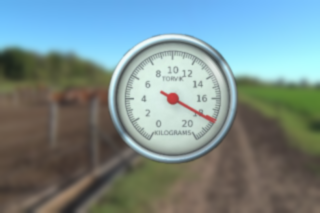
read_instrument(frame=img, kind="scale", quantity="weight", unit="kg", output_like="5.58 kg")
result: 18 kg
